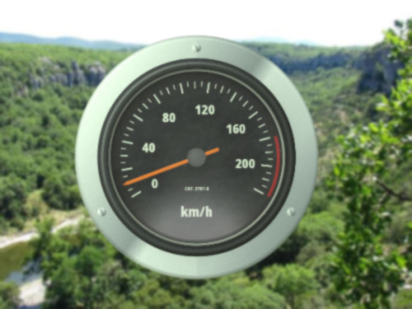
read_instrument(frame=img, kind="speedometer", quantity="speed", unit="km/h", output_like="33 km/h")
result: 10 km/h
